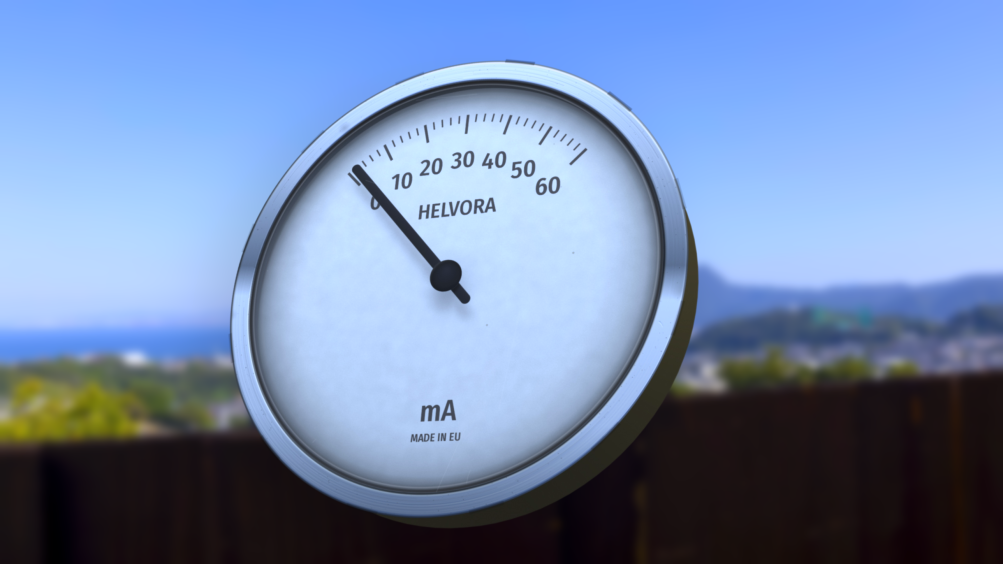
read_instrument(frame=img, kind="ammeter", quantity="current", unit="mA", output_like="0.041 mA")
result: 2 mA
